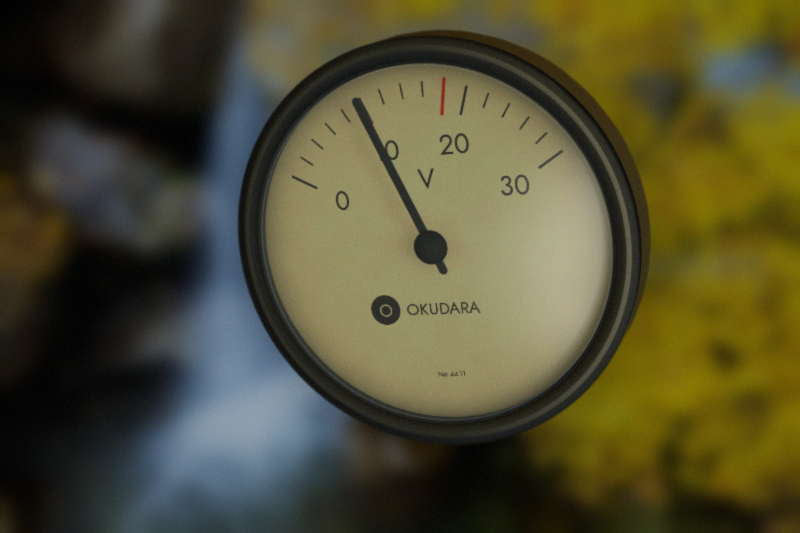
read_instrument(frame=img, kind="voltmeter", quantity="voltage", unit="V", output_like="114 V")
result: 10 V
